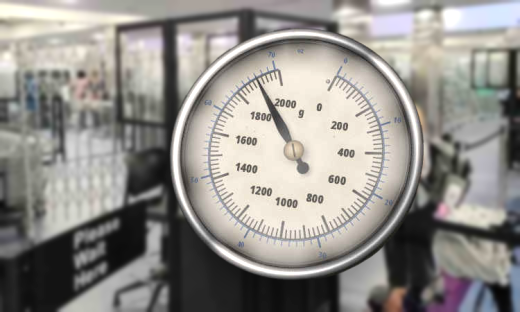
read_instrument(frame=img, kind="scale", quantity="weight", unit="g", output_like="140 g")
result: 1900 g
